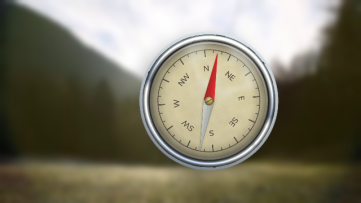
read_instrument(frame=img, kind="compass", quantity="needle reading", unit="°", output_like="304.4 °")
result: 15 °
